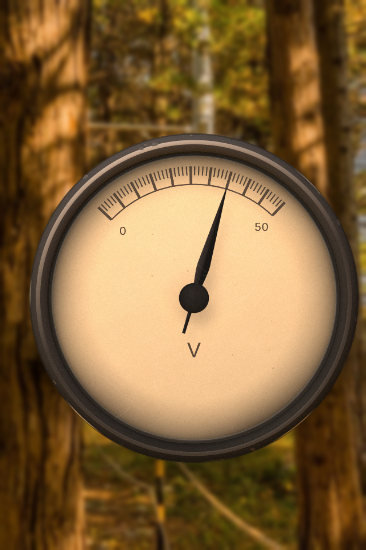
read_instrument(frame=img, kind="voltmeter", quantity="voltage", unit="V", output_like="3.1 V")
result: 35 V
